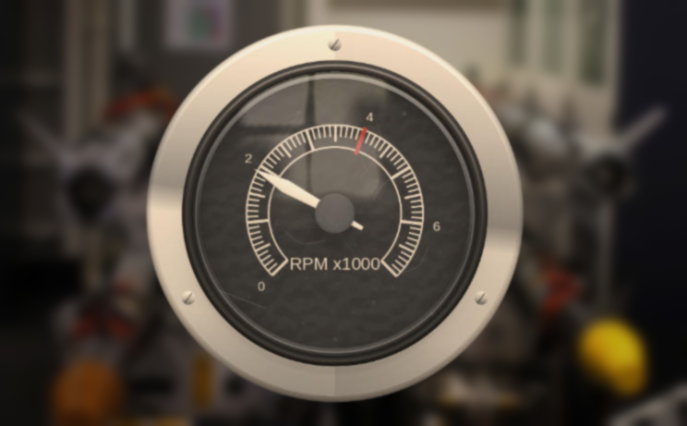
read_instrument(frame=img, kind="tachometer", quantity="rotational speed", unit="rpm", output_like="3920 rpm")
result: 1900 rpm
